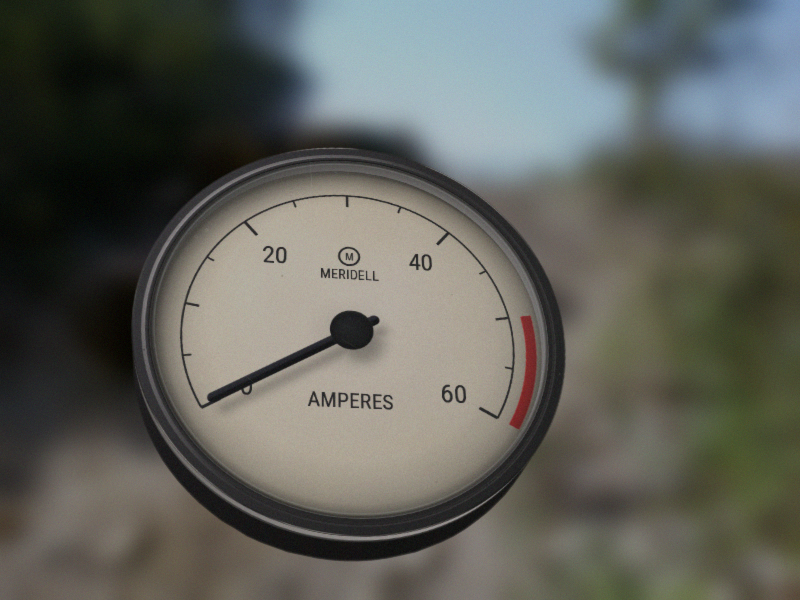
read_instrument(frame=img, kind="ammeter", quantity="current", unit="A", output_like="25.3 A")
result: 0 A
